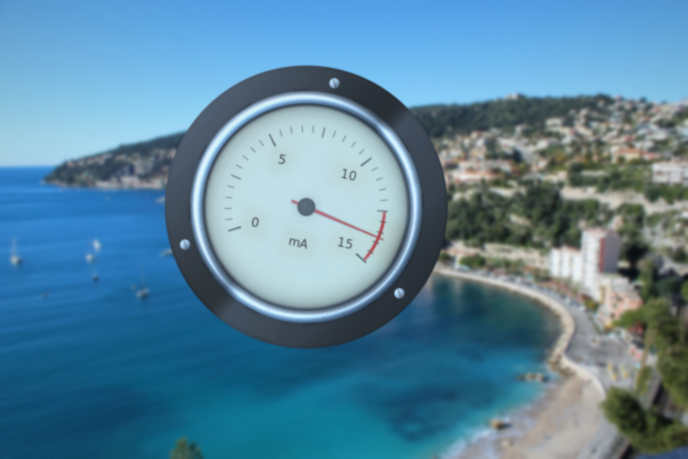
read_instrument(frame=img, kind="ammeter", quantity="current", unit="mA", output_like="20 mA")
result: 13.75 mA
